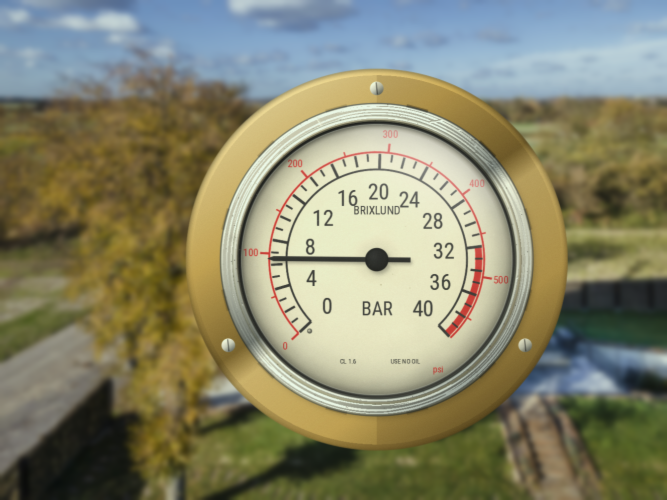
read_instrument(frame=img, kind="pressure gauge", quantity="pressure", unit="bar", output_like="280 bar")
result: 6.5 bar
